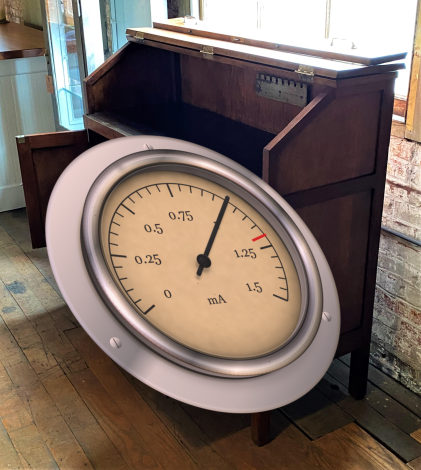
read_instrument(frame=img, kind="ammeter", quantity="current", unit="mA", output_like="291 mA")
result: 1 mA
